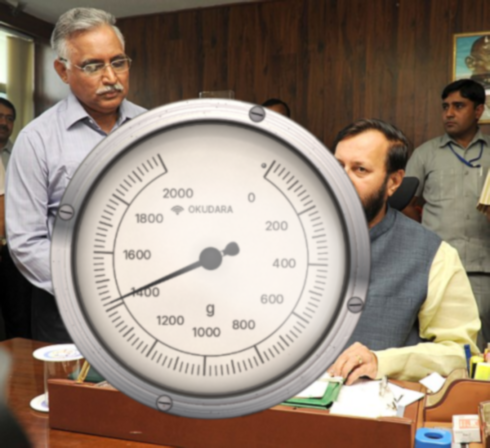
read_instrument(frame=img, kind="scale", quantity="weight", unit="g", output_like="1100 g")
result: 1420 g
